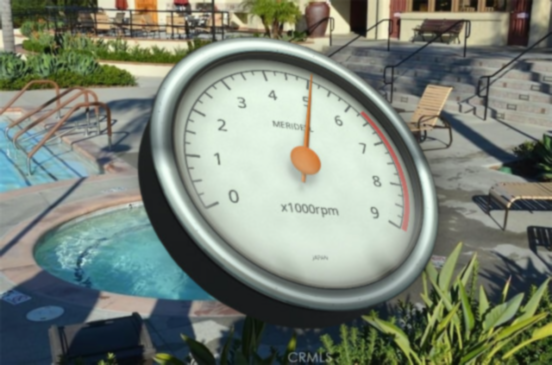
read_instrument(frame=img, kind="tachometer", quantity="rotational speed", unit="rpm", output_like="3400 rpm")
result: 5000 rpm
